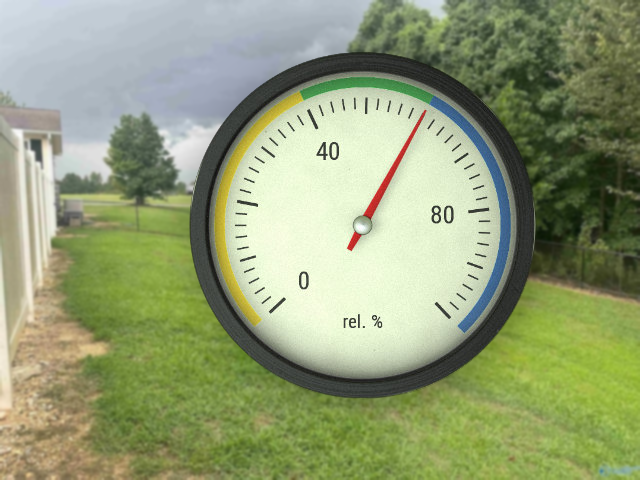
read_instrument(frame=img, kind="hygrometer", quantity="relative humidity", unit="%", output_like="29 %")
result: 60 %
